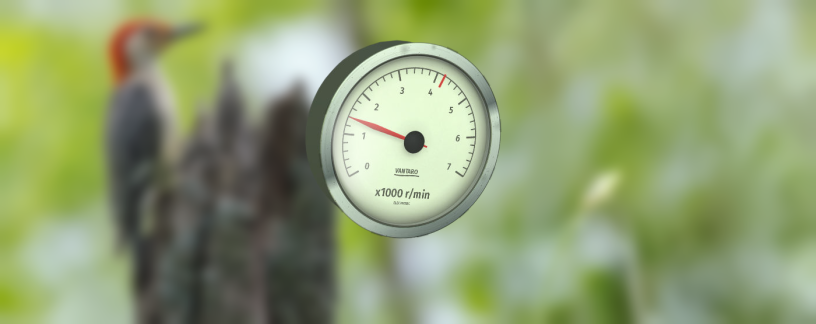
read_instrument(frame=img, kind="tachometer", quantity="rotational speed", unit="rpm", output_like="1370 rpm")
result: 1400 rpm
